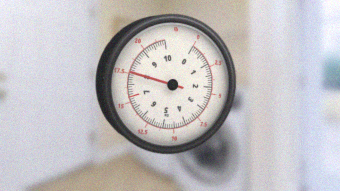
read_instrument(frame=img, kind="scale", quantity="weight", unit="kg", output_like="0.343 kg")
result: 8 kg
